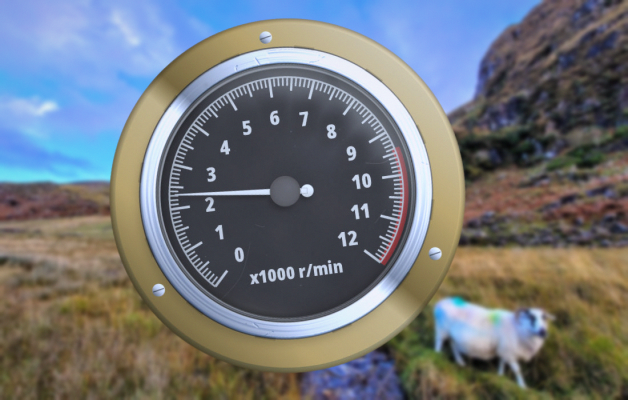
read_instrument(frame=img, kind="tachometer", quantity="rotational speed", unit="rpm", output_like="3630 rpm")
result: 2300 rpm
